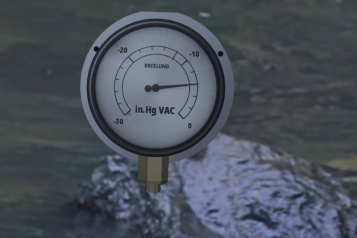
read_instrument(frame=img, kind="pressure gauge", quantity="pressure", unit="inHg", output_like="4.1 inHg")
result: -6 inHg
